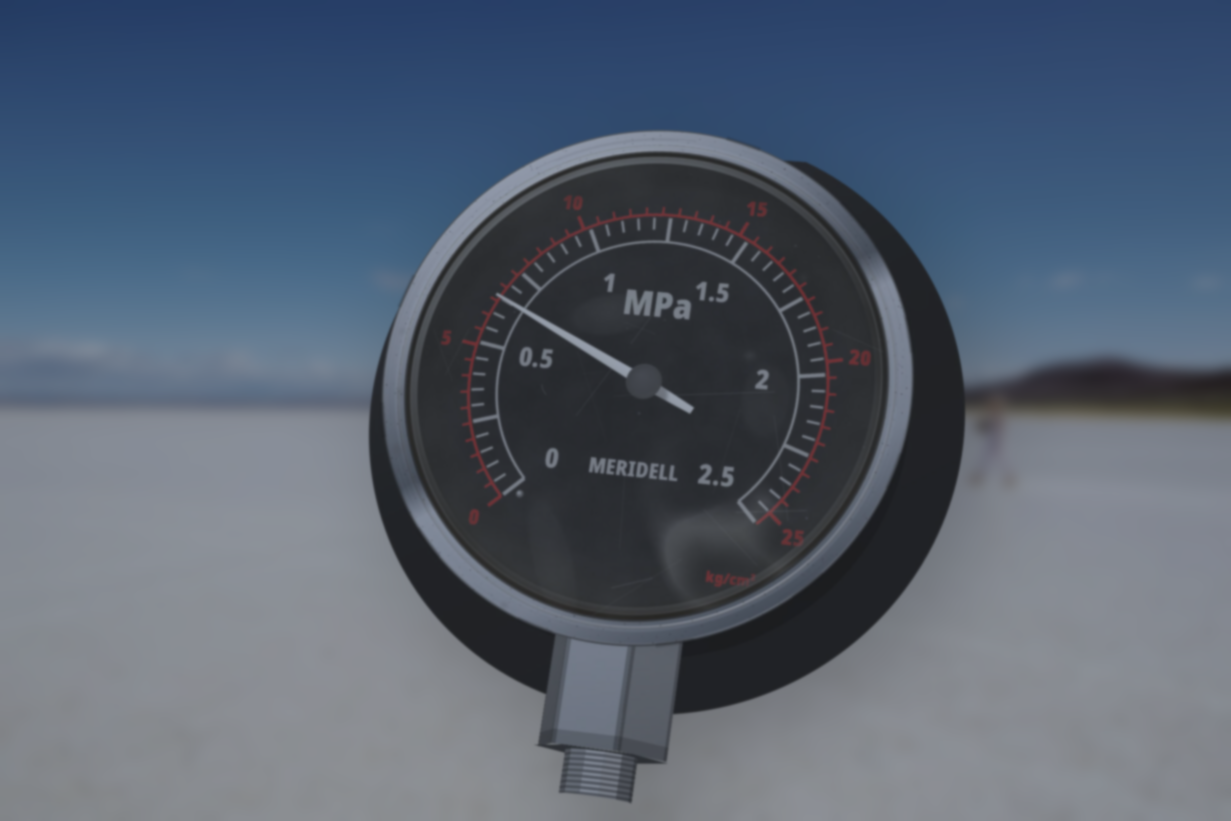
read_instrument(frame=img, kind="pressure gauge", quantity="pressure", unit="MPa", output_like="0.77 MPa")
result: 0.65 MPa
